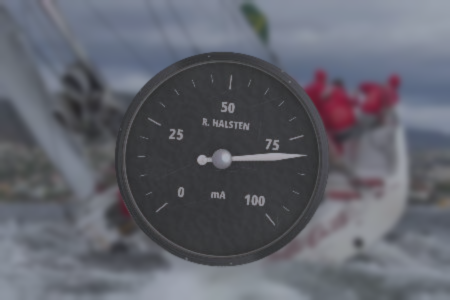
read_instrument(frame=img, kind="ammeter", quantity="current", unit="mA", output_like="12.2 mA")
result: 80 mA
